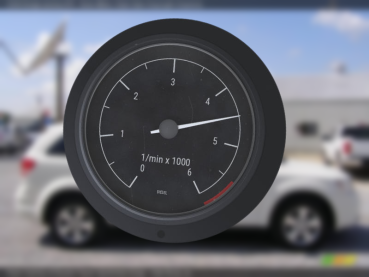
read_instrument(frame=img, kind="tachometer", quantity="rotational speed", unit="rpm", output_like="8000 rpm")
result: 4500 rpm
